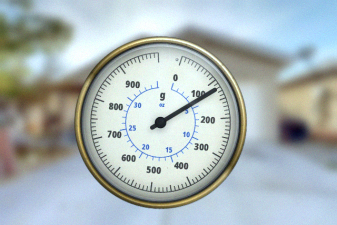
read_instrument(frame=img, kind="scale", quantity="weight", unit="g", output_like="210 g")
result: 120 g
